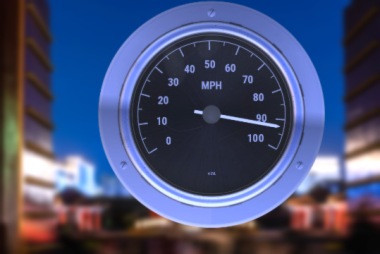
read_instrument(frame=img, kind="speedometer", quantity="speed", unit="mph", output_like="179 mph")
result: 92.5 mph
